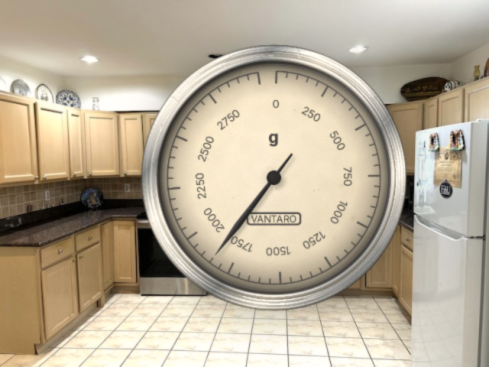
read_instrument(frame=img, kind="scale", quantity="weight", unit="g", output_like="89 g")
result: 1850 g
